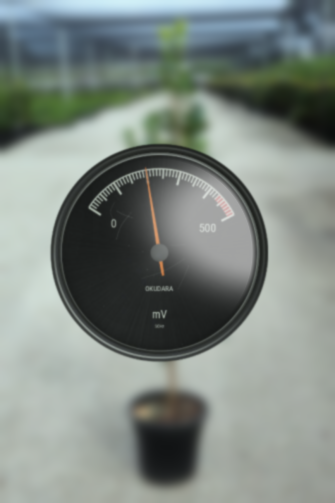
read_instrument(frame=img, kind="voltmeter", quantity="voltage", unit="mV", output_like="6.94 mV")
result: 200 mV
